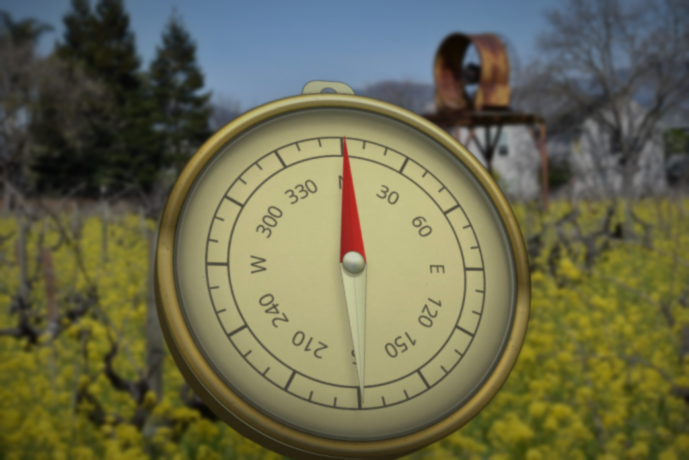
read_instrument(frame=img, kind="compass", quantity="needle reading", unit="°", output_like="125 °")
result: 0 °
